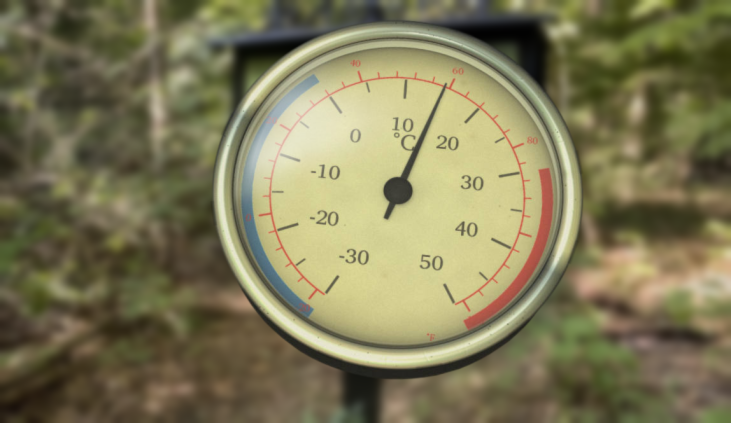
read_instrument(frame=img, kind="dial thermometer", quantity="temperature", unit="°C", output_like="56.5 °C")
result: 15 °C
